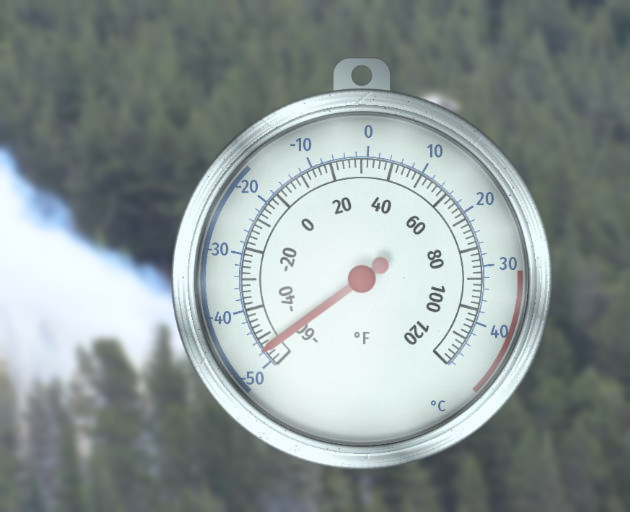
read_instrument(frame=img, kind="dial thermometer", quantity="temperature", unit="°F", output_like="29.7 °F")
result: -54 °F
